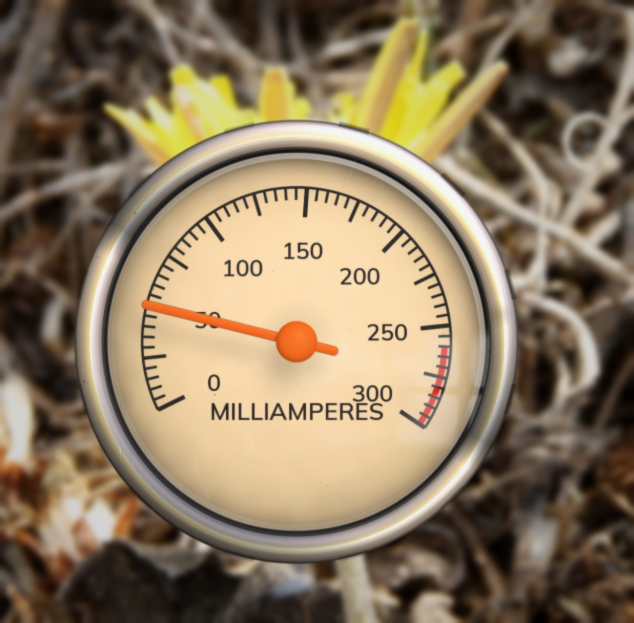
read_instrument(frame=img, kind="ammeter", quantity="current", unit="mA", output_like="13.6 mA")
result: 50 mA
